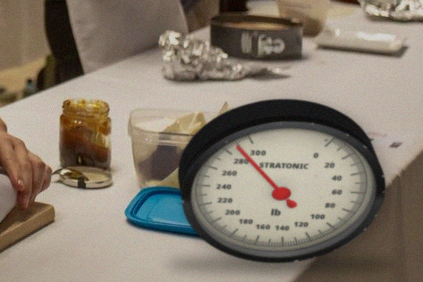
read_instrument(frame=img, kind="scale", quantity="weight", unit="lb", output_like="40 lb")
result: 290 lb
